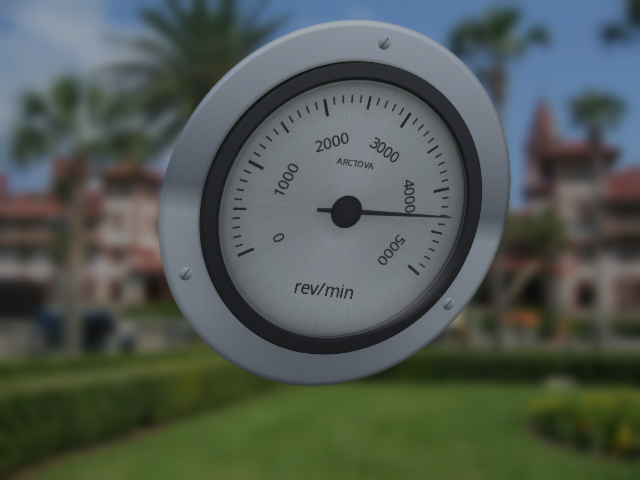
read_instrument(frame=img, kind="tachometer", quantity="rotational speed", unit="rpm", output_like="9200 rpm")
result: 4300 rpm
